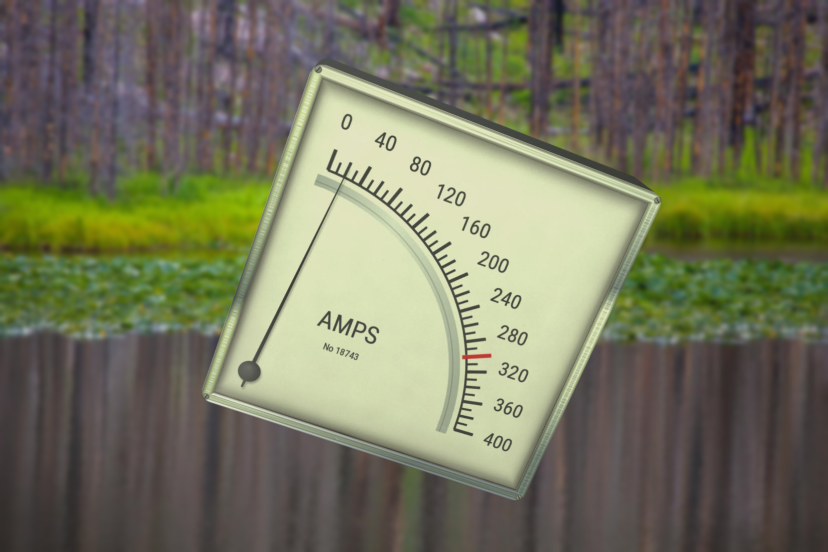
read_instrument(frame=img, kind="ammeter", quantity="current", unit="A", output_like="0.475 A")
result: 20 A
